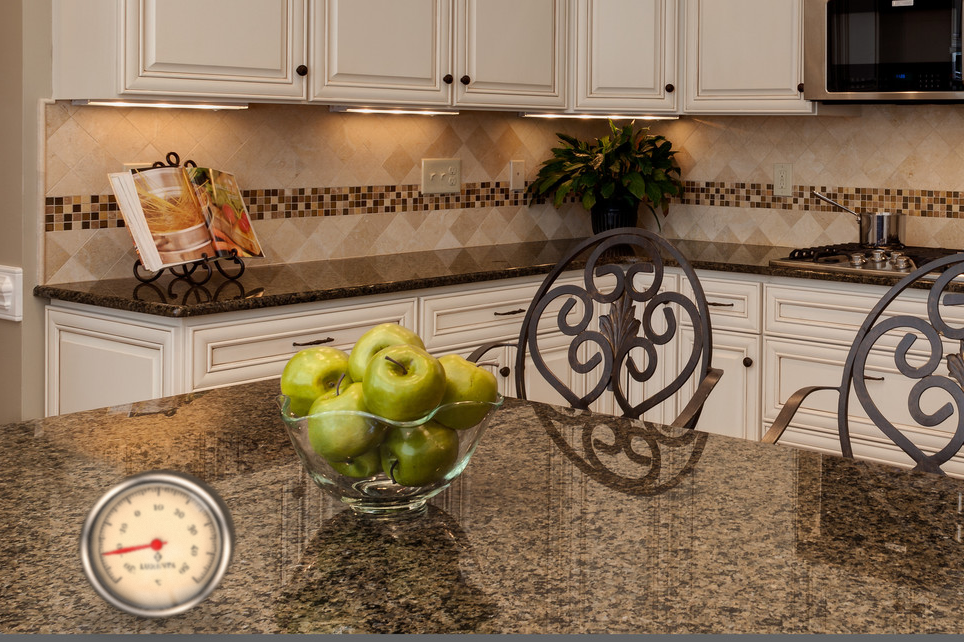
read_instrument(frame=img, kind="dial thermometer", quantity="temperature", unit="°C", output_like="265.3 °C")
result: -20 °C
